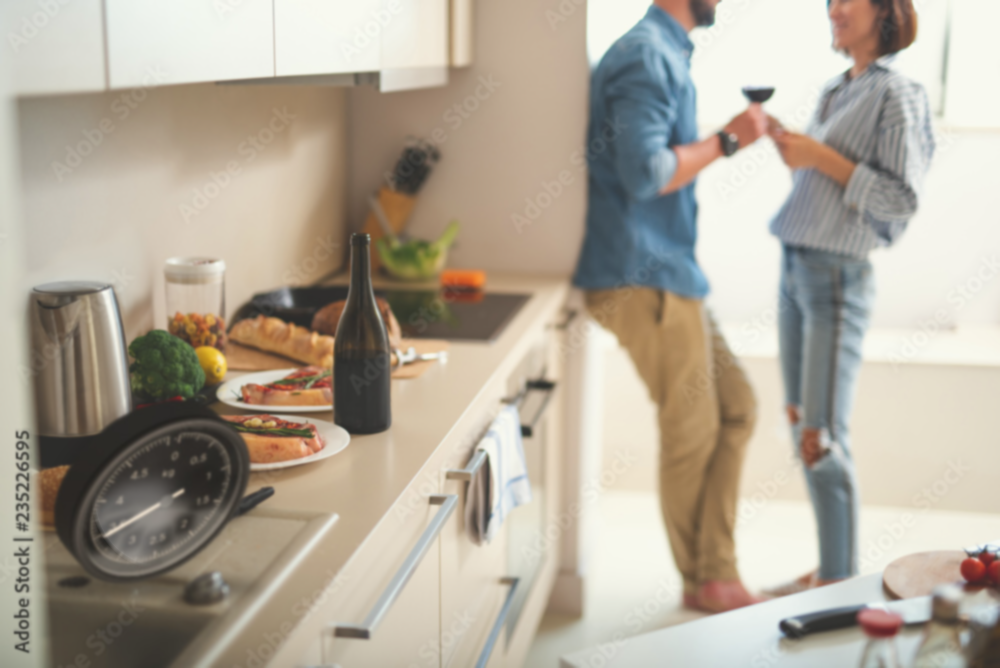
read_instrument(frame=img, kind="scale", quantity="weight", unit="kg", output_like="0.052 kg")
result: 3.5 kg
